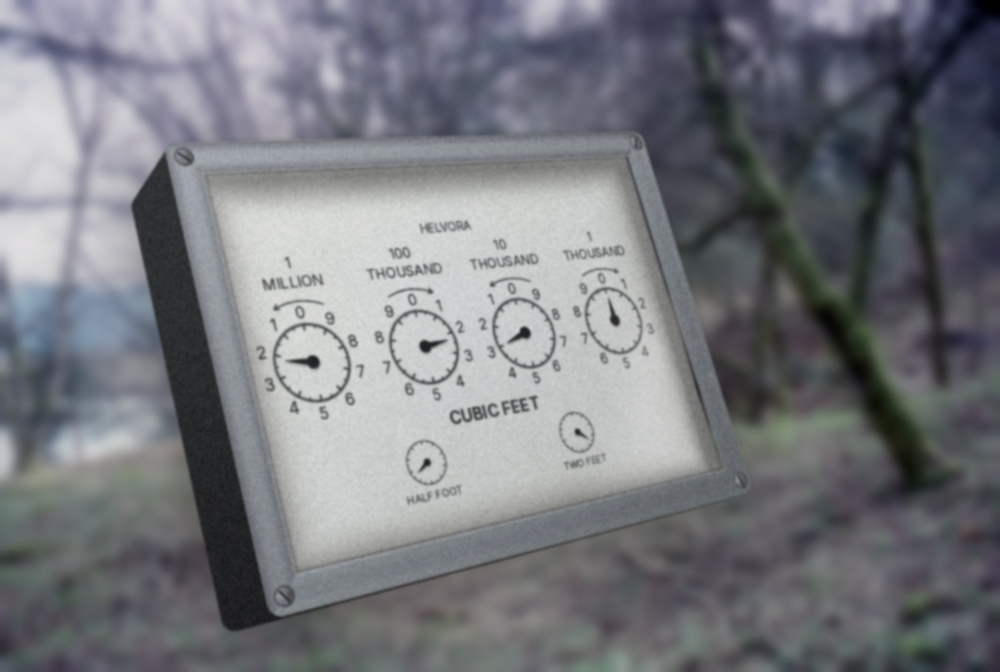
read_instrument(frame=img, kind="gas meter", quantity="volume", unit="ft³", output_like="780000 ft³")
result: 223000 ft³
